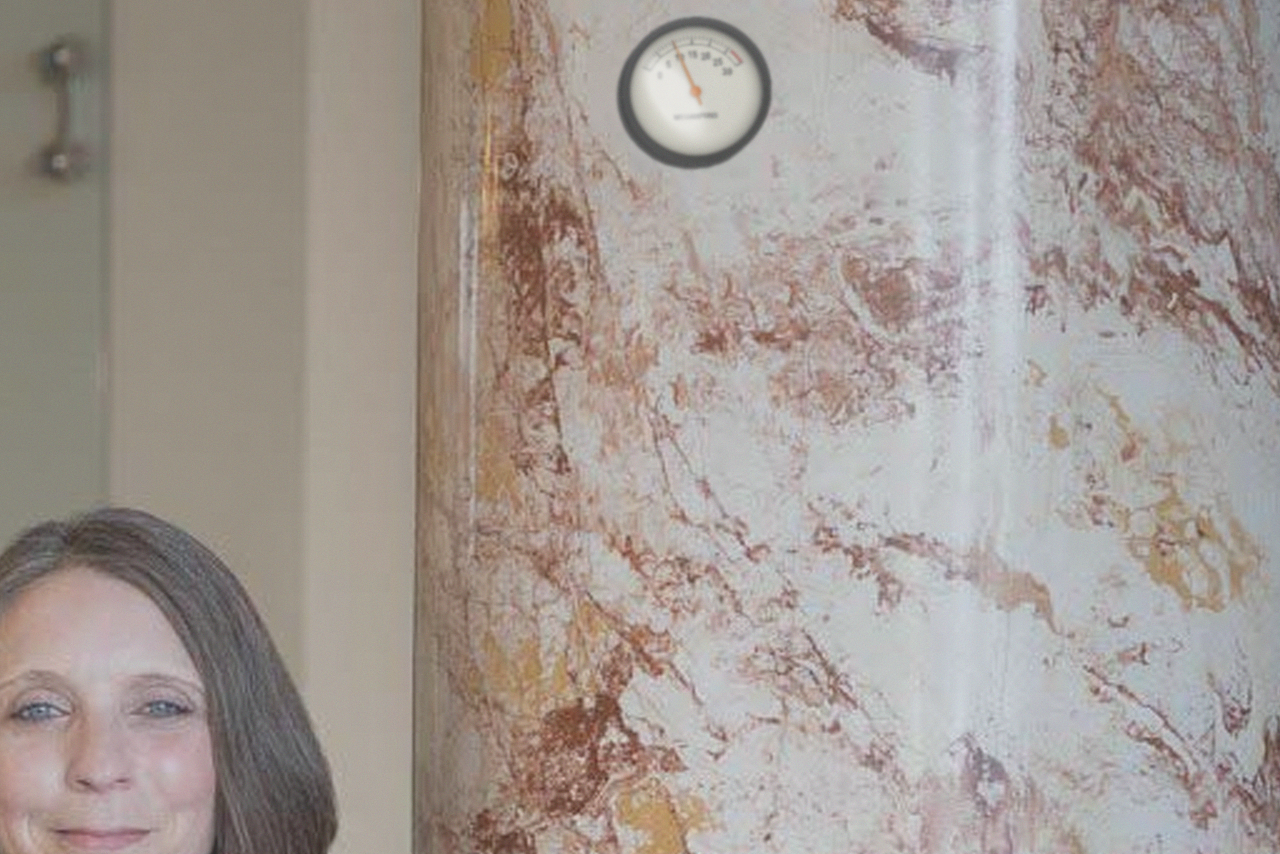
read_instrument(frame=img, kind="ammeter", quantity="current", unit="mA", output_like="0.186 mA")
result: 10 mA
